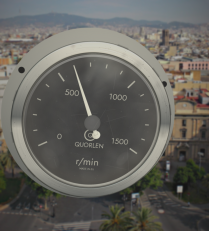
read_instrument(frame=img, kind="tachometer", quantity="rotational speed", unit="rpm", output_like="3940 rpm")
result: 600 rpm
